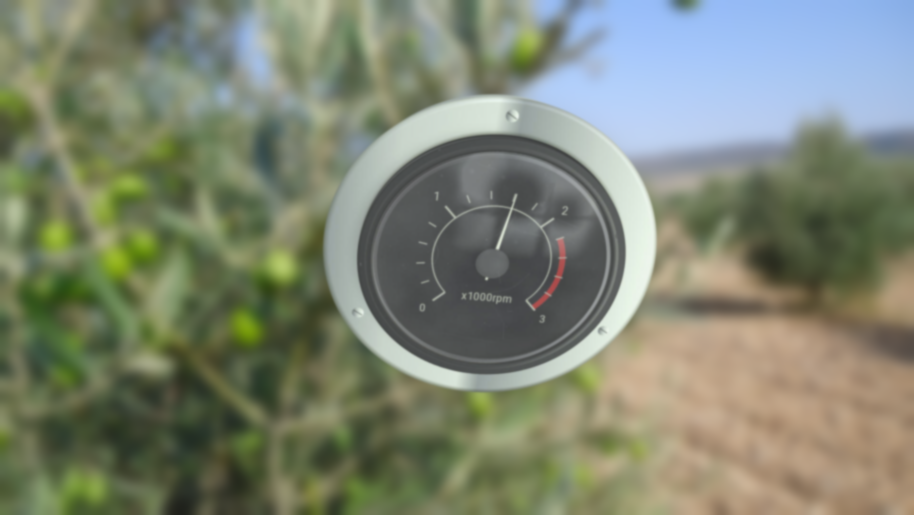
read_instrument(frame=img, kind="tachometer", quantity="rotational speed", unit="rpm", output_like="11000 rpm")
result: 1600 rpm
